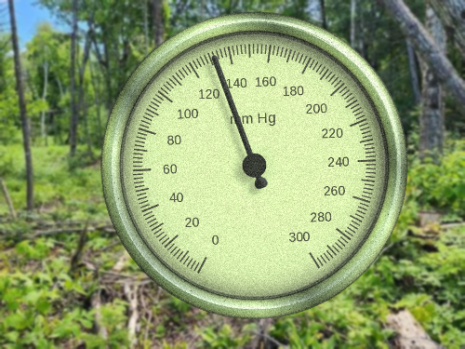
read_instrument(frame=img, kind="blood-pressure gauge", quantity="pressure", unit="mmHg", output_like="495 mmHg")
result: 132 mmHg
